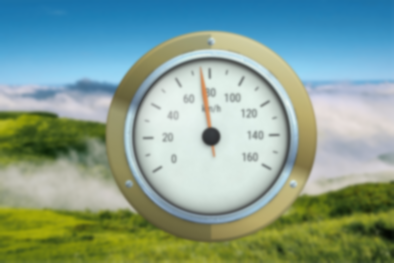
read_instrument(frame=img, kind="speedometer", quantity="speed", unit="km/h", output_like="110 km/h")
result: 75 km/h
